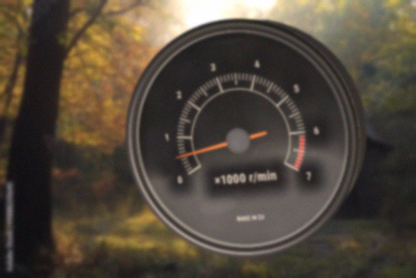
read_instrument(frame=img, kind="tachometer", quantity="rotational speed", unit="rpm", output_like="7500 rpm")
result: 500 rpm
